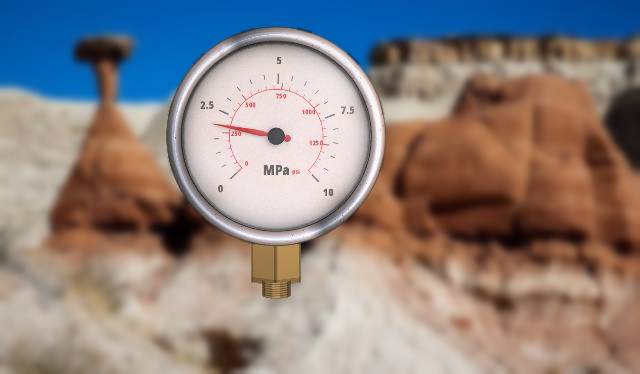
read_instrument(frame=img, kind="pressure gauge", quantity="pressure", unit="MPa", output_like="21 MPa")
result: 2 MPa
